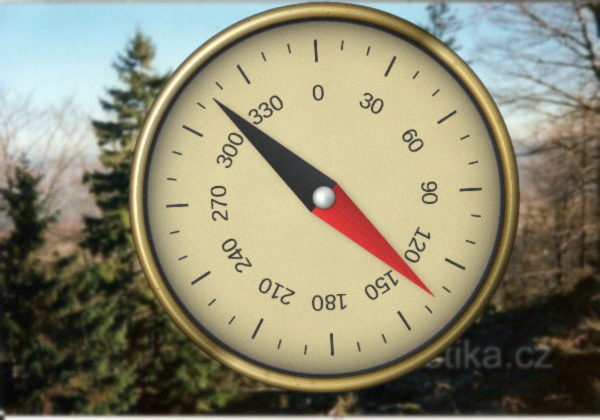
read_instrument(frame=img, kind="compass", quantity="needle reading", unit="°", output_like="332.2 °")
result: 135 °
